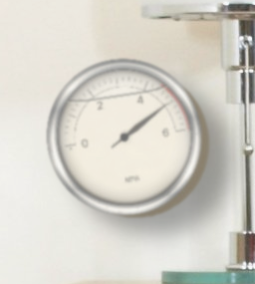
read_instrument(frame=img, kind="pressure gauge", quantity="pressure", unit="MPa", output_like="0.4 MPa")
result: 5 MPa
